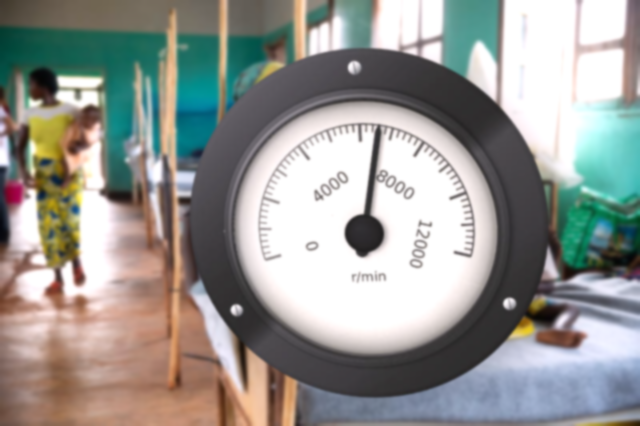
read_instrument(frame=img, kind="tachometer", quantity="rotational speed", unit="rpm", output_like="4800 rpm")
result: 6600 rpm
